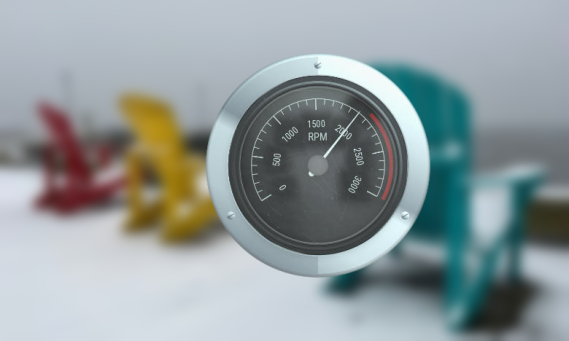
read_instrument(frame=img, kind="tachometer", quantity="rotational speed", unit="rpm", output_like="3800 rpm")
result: 2000 rpm
